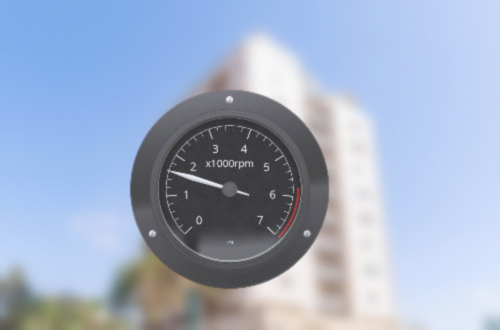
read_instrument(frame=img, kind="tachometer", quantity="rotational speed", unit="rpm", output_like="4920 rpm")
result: 1600 rpm
